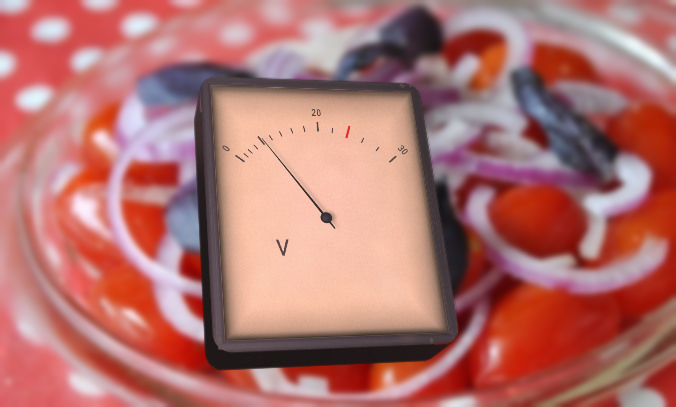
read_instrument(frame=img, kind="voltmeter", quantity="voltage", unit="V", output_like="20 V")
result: 10 V
